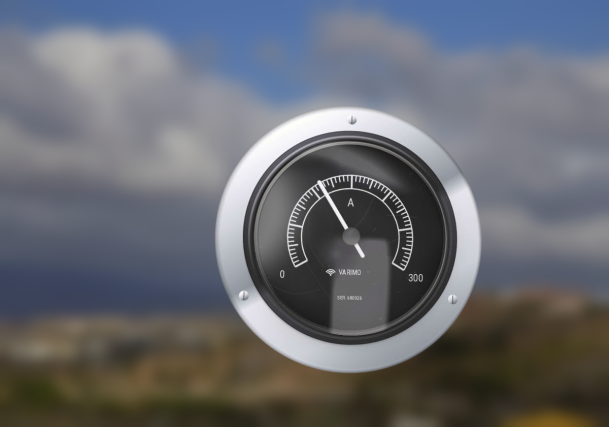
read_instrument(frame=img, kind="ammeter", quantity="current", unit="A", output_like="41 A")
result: 110 A
